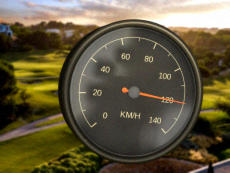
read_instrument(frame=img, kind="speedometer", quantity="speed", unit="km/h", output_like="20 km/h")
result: 120 km/h
